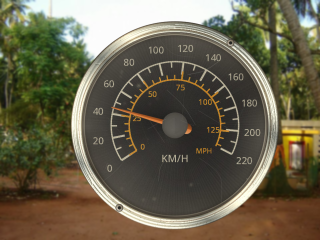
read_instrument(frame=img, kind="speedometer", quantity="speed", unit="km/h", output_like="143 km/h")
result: 45 km/h
